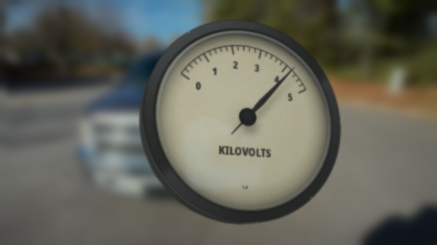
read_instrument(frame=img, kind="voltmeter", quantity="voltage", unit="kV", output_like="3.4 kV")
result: 4.2 kV
